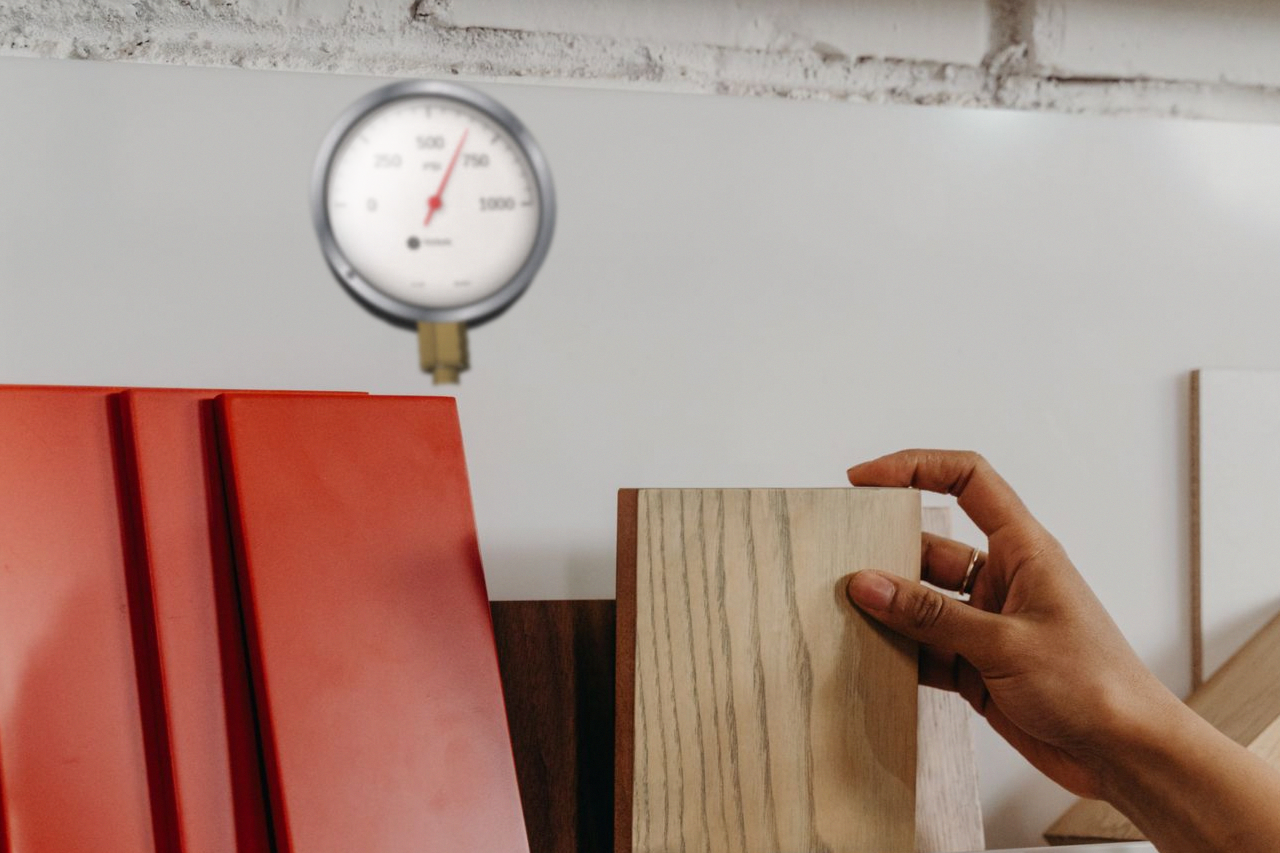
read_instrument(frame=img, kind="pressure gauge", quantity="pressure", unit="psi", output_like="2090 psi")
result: 650 psi
